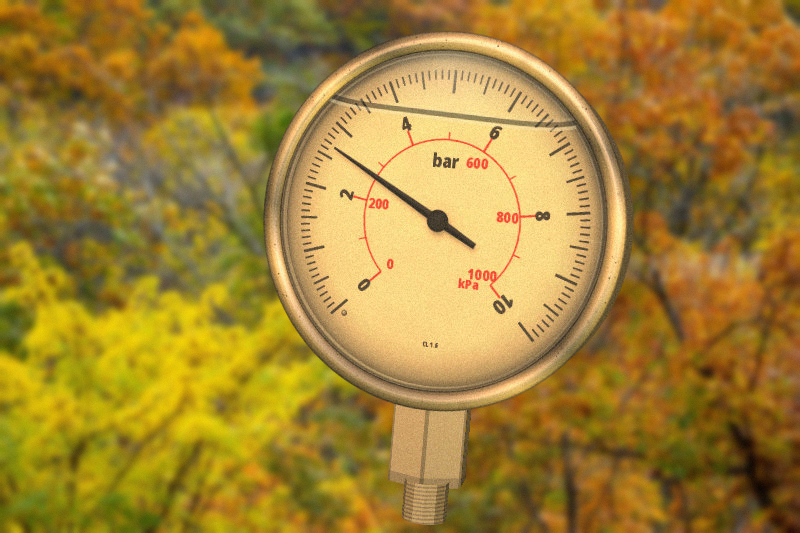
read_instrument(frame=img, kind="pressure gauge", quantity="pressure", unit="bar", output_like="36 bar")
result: 2.7 bar
